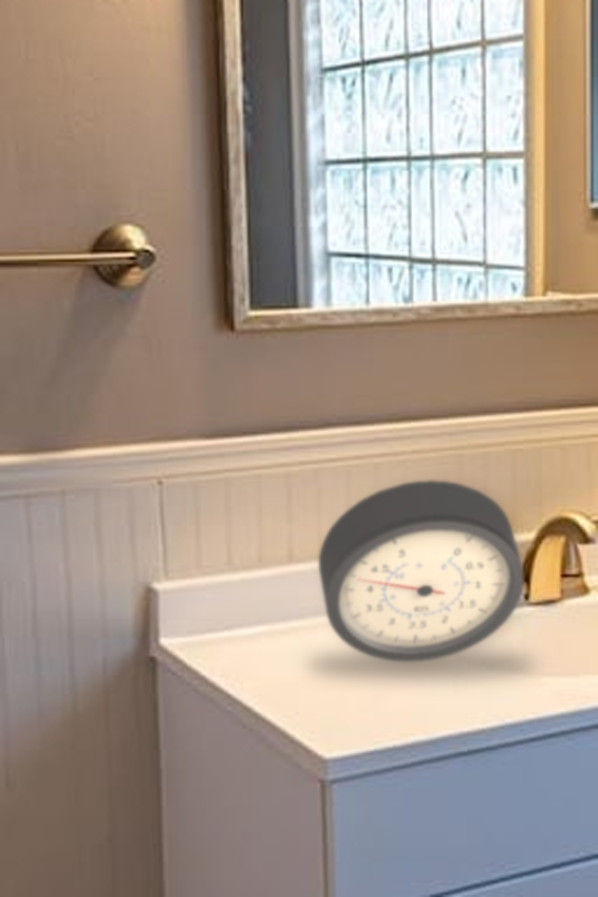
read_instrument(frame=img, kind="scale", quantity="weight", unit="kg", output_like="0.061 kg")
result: 4.25 kg
